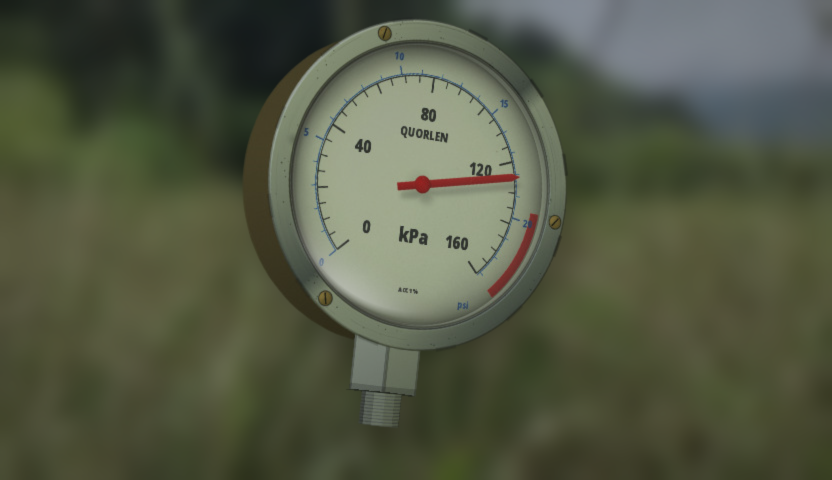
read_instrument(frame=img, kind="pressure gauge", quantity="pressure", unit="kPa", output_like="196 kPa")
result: 125 kPa
